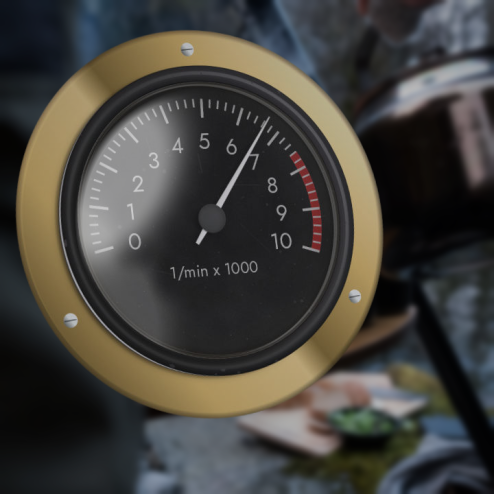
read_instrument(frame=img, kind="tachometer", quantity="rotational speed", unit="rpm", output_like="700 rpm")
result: 6600 rpm
